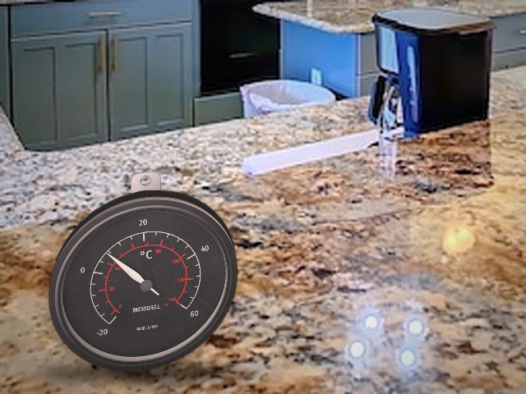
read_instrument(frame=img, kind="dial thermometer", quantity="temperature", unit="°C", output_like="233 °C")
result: 8 °C
